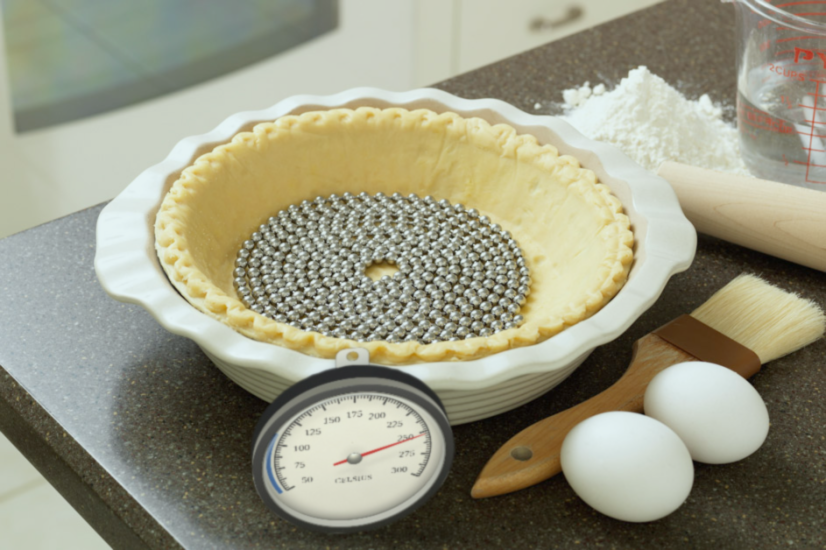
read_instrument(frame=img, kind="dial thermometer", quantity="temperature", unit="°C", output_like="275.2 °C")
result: 250 °C
